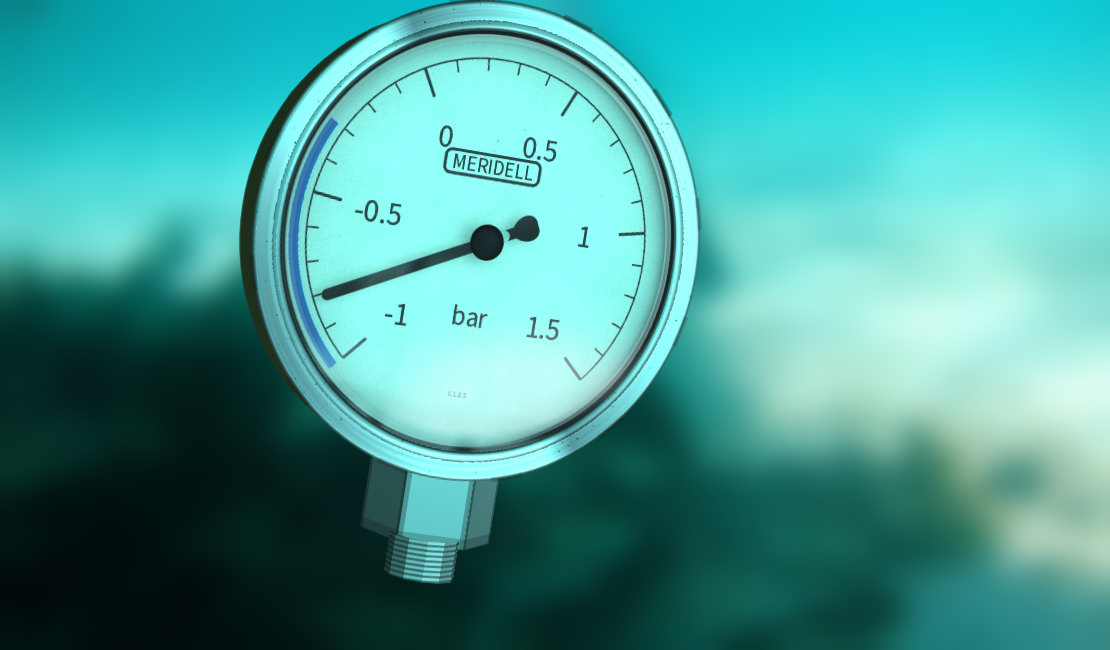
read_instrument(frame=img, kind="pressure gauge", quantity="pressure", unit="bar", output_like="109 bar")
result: -0.8 bar
